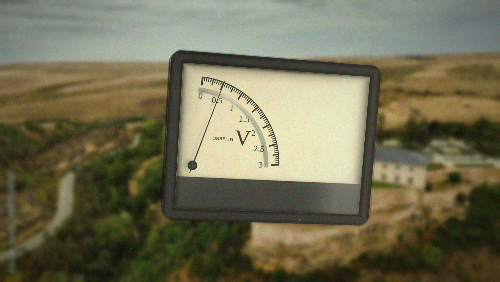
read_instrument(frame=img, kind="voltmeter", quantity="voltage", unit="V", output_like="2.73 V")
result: 0.5 V
